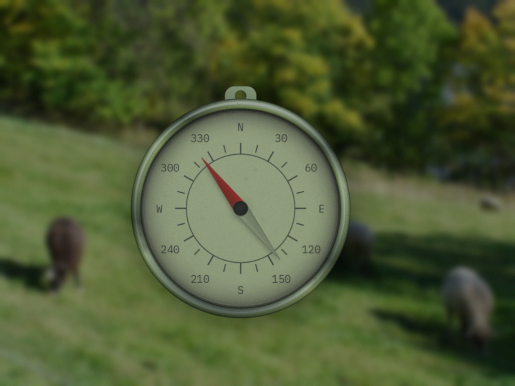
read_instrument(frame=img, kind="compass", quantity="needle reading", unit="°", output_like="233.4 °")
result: 322.5 °
